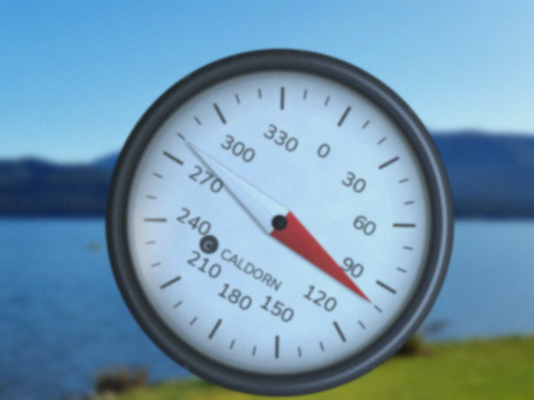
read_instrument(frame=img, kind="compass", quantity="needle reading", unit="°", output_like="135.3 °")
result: 100 °
